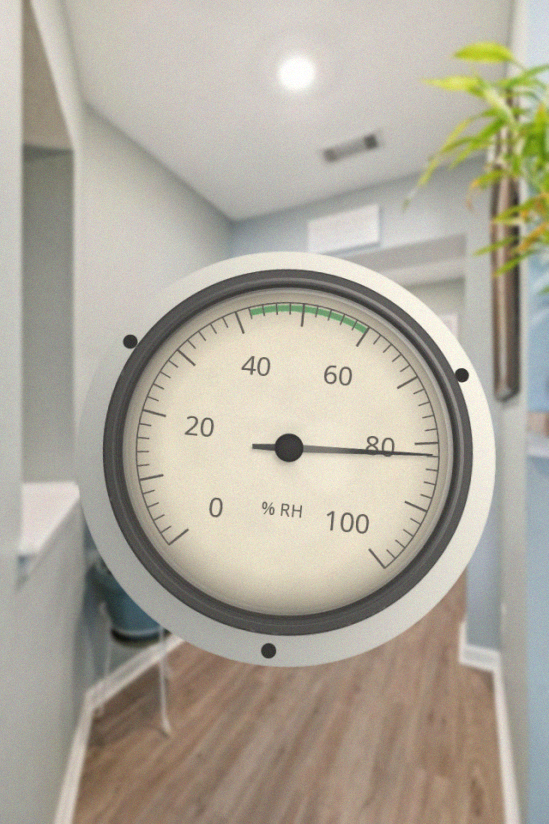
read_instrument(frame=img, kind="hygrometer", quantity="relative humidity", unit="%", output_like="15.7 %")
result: 82 %
